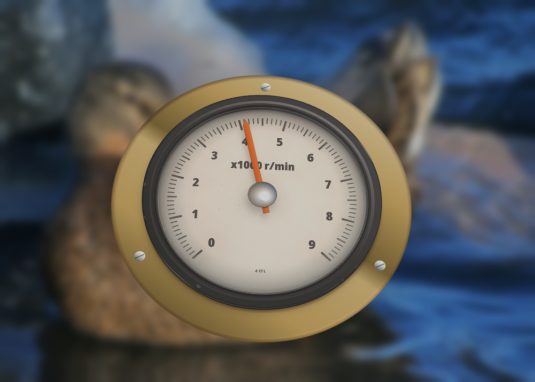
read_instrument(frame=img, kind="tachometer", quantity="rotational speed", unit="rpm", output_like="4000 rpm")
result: 4100 rpm
